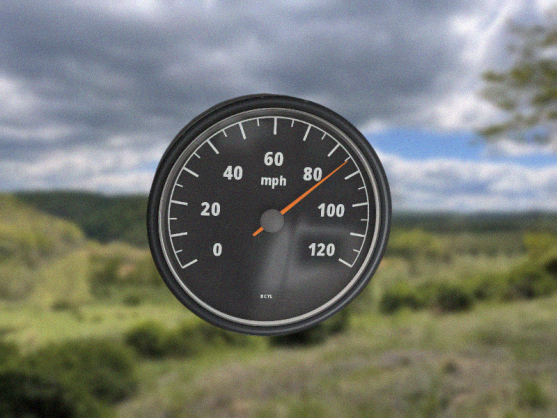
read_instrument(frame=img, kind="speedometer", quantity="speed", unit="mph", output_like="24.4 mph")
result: 85 mph
